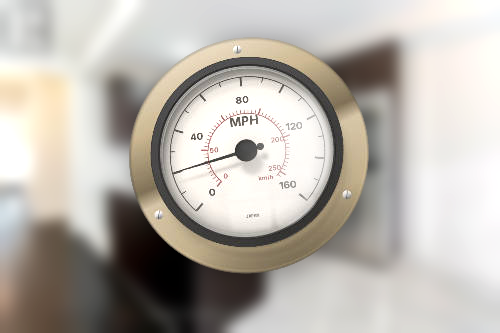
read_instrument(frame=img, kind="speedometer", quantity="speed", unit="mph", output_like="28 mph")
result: 20 mph
